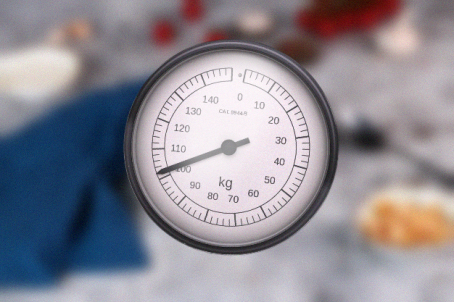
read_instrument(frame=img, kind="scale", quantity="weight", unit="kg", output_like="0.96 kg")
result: 102 kg
